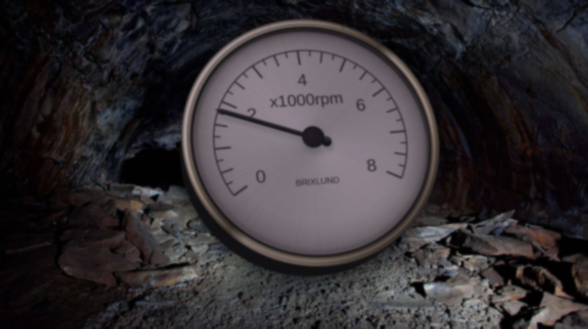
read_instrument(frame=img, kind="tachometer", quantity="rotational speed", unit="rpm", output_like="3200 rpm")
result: 1750 rpm
